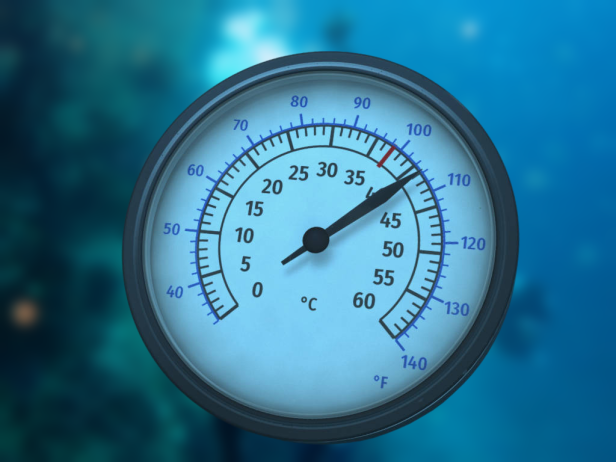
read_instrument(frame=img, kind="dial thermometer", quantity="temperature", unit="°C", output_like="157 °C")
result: 41 °C
